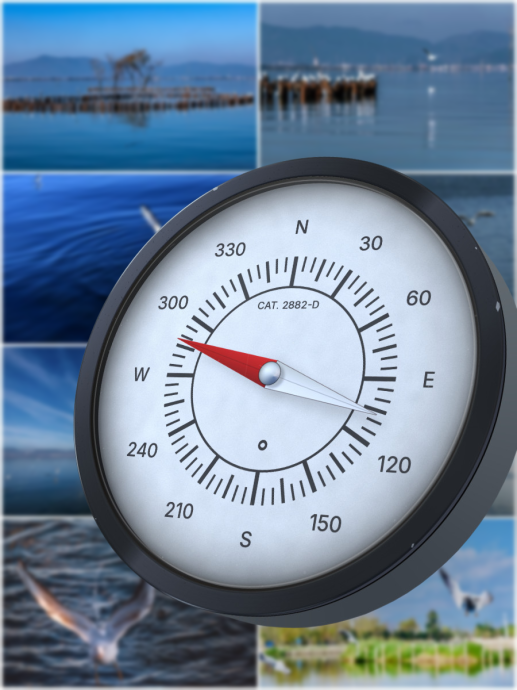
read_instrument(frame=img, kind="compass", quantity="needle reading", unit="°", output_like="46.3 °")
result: 287.5 °
